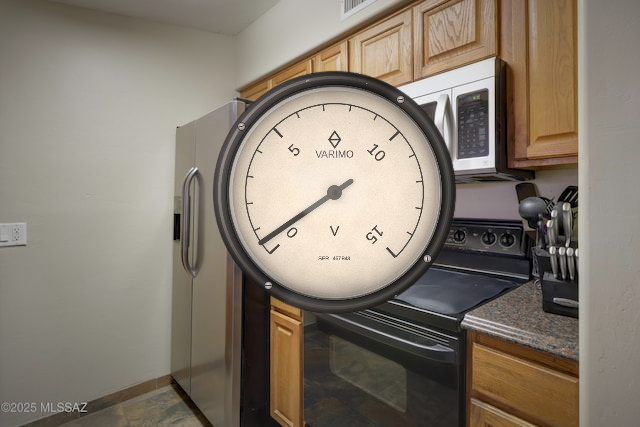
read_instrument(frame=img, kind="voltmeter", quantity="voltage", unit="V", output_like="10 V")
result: 0.5 V
